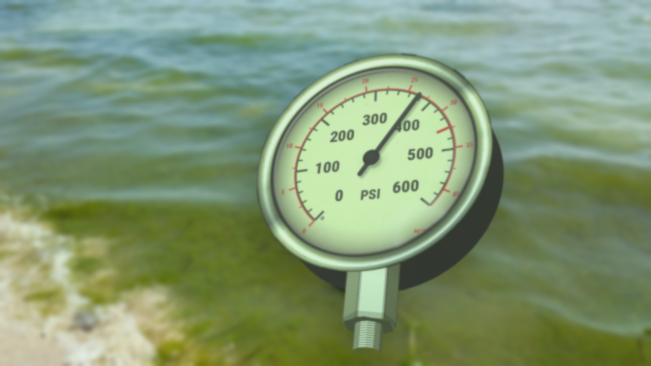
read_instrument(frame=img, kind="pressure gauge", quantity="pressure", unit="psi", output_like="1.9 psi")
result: 380 psi
